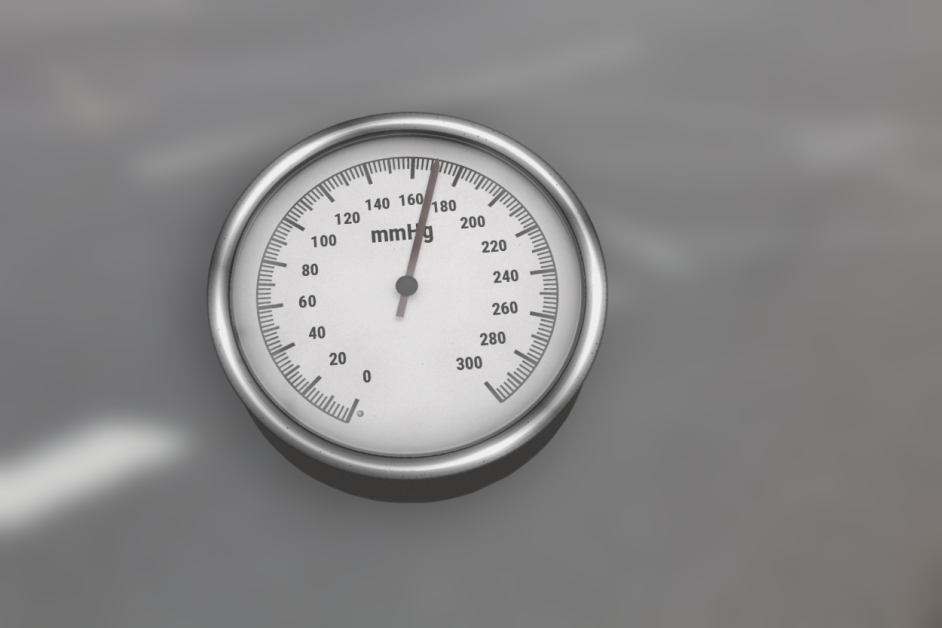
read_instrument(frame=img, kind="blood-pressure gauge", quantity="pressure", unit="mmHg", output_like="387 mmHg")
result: 170 mmHg
